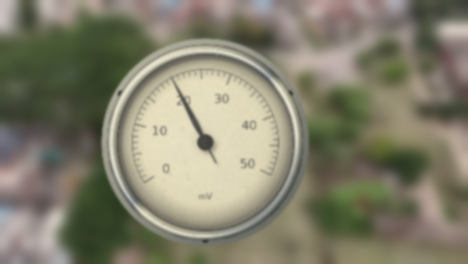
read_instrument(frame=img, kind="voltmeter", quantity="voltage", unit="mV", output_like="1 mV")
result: 20 mV
